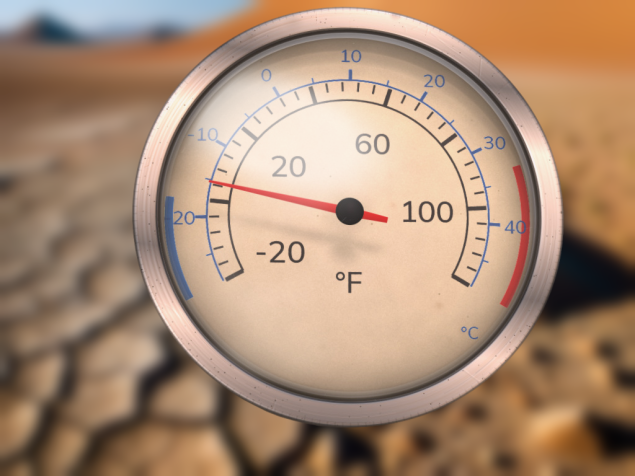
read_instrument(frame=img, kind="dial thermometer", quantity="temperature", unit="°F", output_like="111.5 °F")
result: 4 °F
